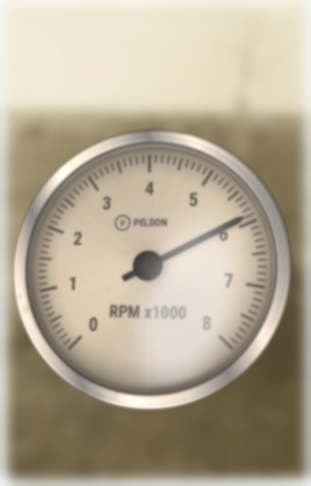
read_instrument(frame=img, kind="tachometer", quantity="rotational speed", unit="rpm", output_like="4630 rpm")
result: 5900 rpm
